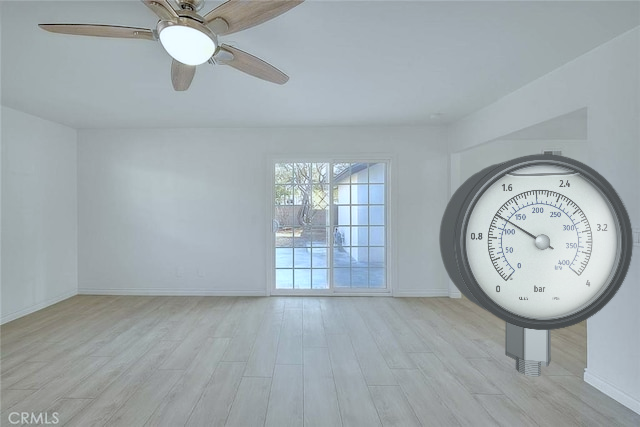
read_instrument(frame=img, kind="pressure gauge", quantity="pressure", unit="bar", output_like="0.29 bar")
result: 1.2 bar
